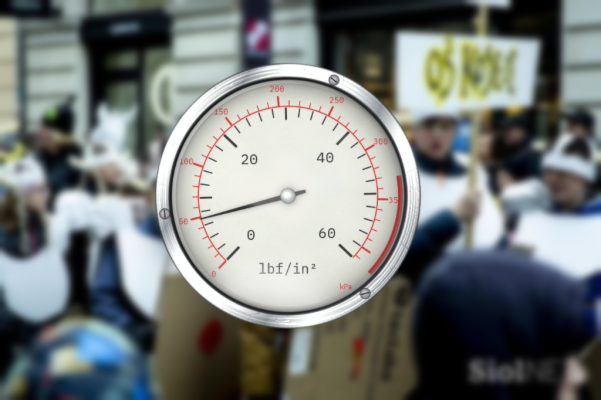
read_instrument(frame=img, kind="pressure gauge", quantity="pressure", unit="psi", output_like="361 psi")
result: 7 psi
